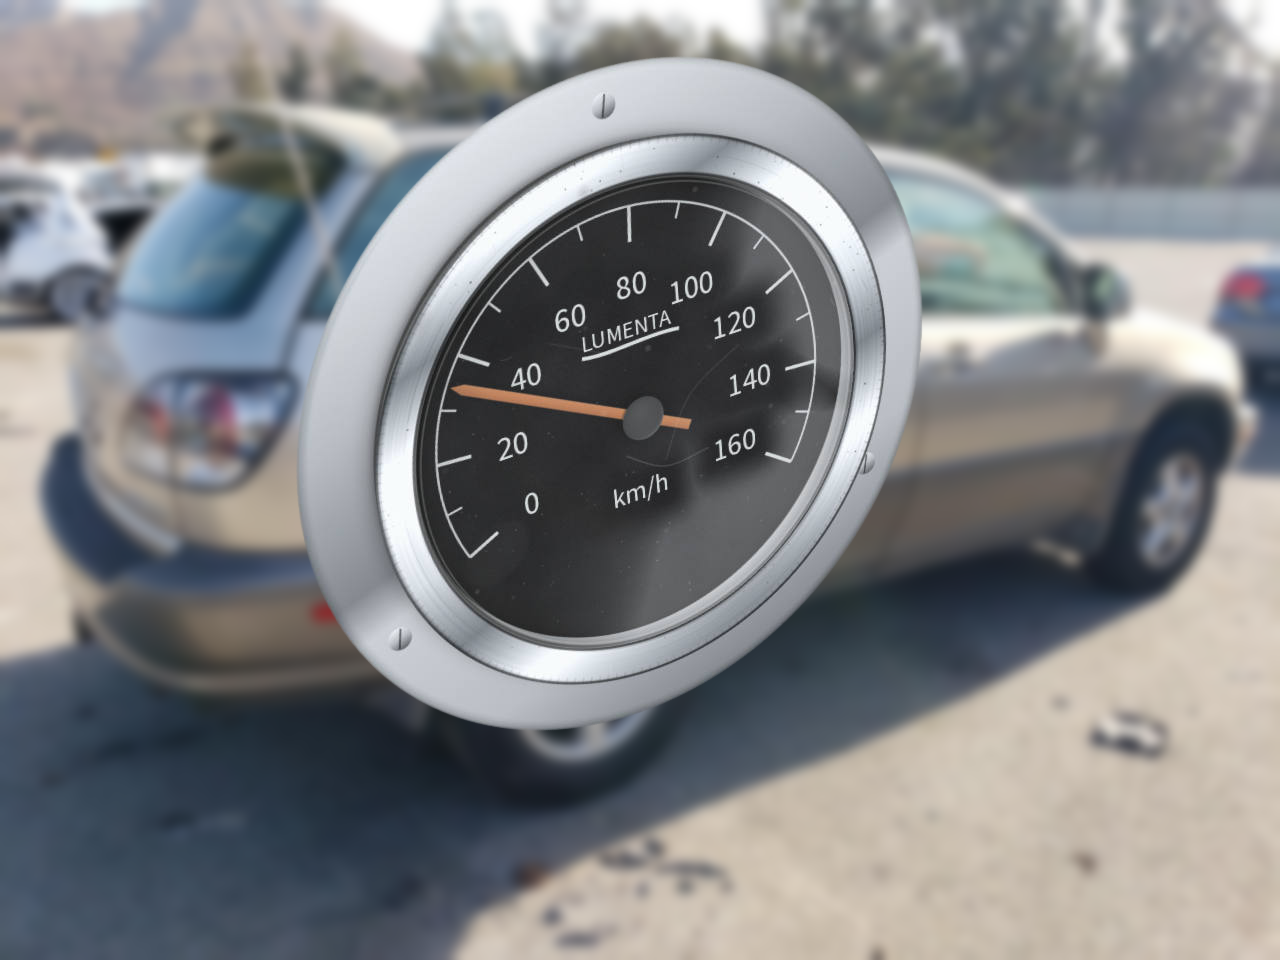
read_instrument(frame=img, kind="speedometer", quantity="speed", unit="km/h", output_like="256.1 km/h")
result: 35 km/h
